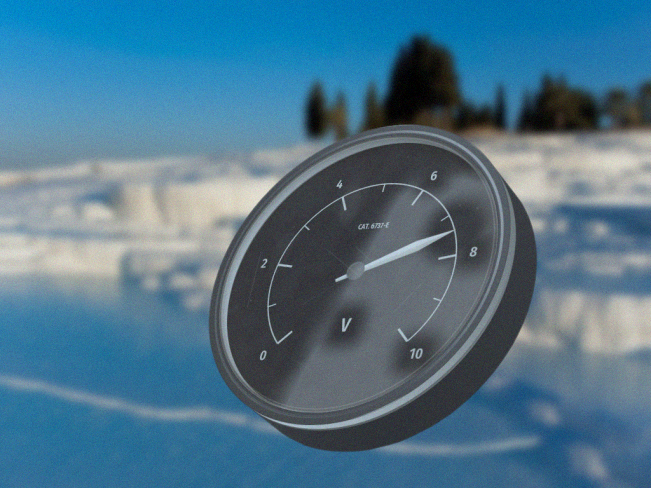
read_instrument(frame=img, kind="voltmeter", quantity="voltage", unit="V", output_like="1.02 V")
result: 7.5 V
